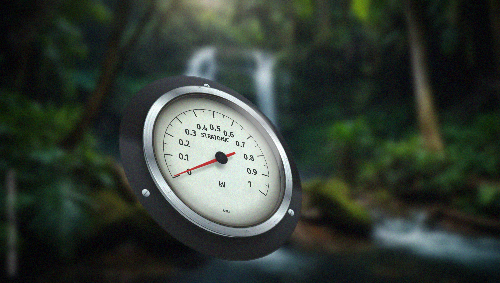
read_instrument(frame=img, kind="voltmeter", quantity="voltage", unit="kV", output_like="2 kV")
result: 0 kV
